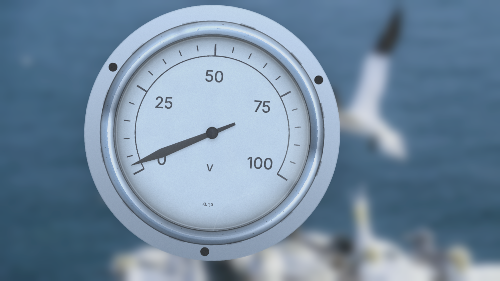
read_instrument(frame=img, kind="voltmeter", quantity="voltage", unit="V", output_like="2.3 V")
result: 2.5 V
